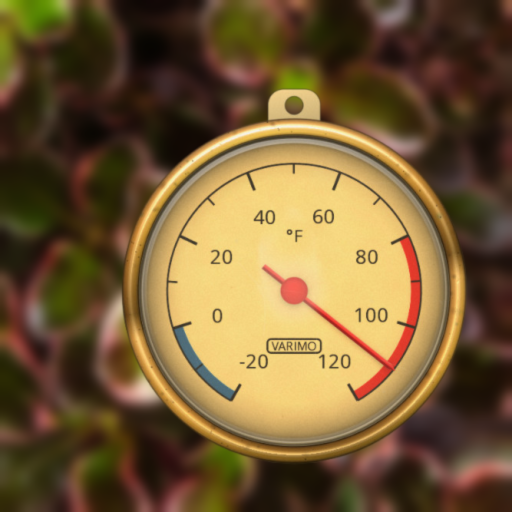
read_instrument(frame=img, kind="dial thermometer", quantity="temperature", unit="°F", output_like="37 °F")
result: 110 °F
